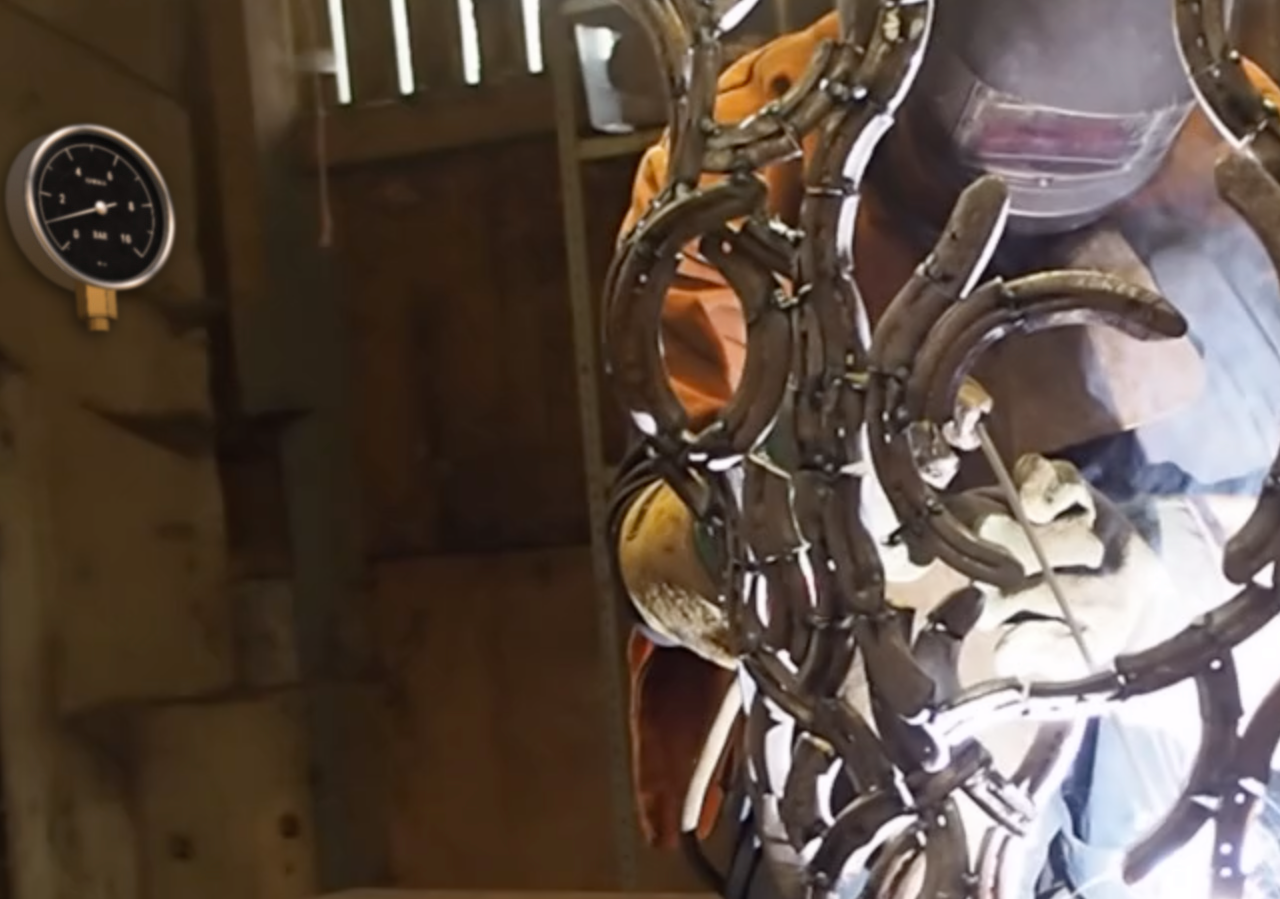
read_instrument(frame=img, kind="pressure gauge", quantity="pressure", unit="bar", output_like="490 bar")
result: 1 bar
